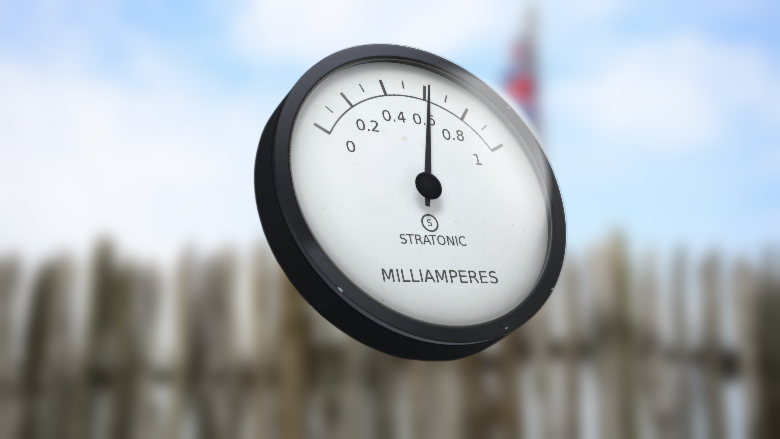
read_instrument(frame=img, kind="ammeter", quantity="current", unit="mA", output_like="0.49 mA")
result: 0.6 mA
